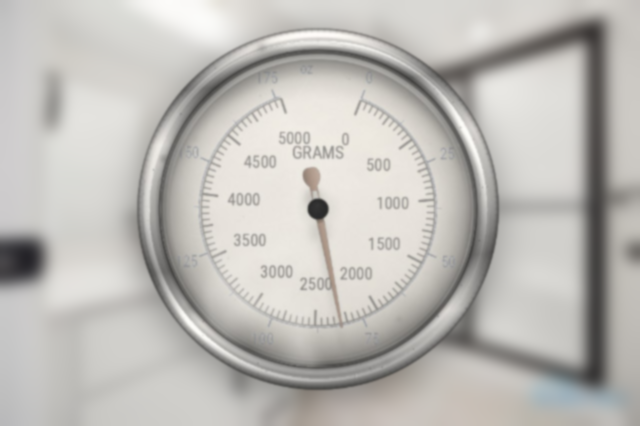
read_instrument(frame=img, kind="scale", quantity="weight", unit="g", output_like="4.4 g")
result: 2300 g
